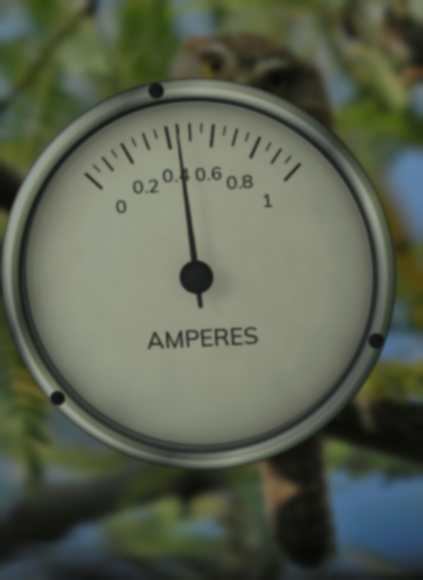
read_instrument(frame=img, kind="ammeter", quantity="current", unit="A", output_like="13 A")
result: 0.45 A
